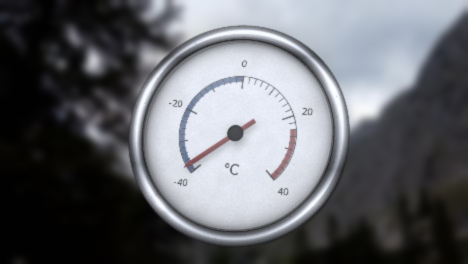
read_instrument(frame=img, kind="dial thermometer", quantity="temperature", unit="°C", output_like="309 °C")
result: -38 °C
